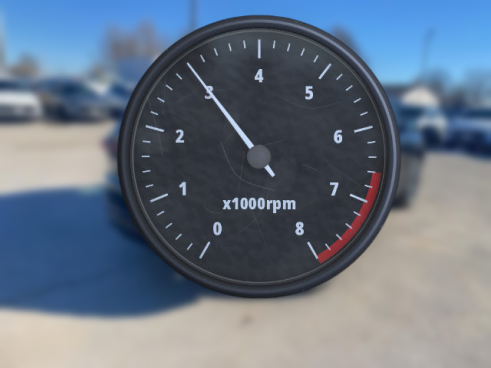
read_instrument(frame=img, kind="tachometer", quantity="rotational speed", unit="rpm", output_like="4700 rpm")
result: 3000 rpm
